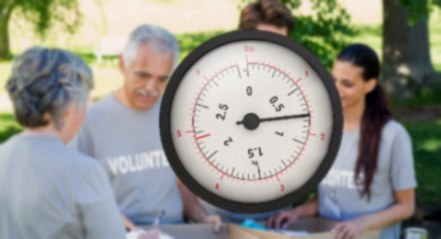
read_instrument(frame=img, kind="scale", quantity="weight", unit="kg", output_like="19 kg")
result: 0.75 kg
